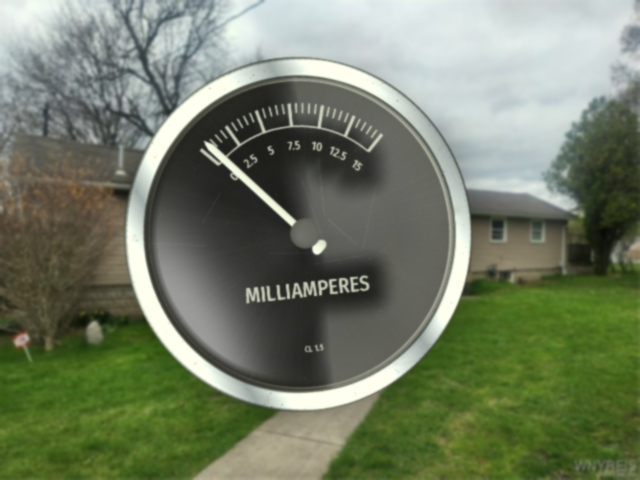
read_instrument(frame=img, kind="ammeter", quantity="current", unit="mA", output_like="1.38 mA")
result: 0.5 mA
